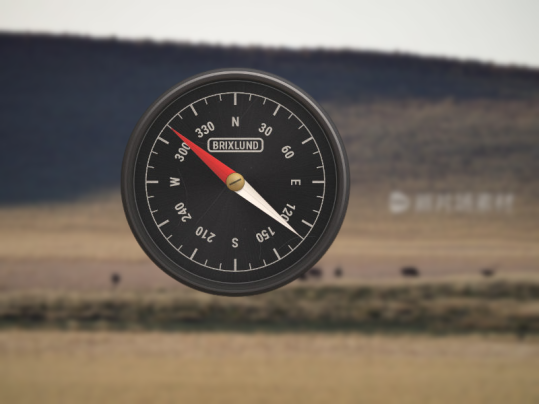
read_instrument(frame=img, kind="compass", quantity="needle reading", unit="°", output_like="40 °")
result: 310 °
